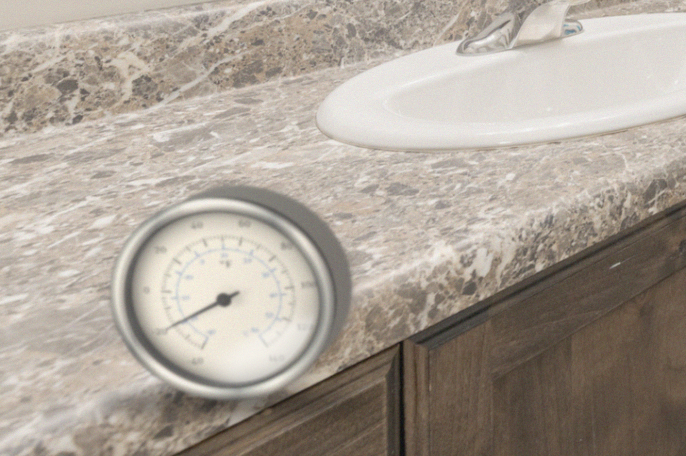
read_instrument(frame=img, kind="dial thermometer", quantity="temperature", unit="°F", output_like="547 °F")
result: -20 °F
